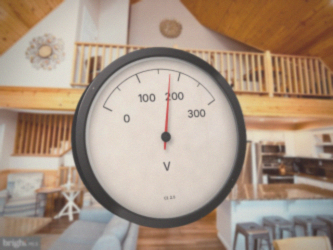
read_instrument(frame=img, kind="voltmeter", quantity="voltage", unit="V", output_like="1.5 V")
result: 175 V
